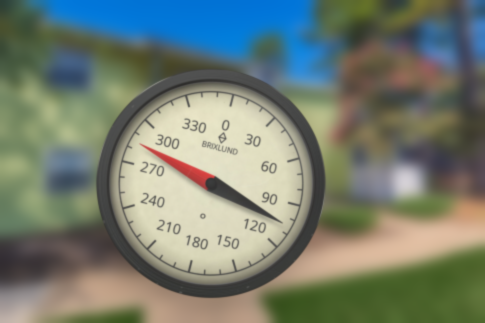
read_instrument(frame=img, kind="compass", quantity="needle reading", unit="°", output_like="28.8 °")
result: 285 °
